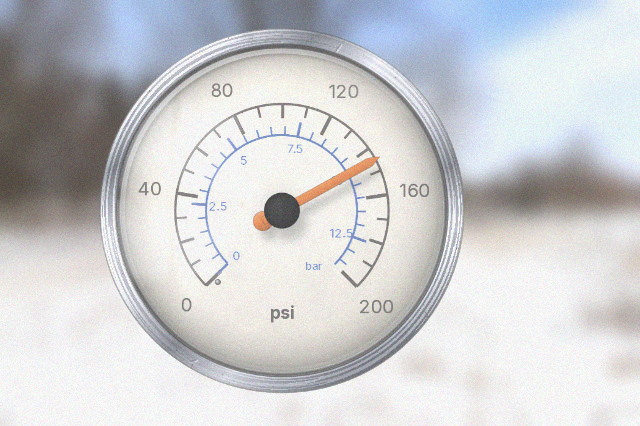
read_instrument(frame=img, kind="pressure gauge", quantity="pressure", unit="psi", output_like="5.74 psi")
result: 145 psi
